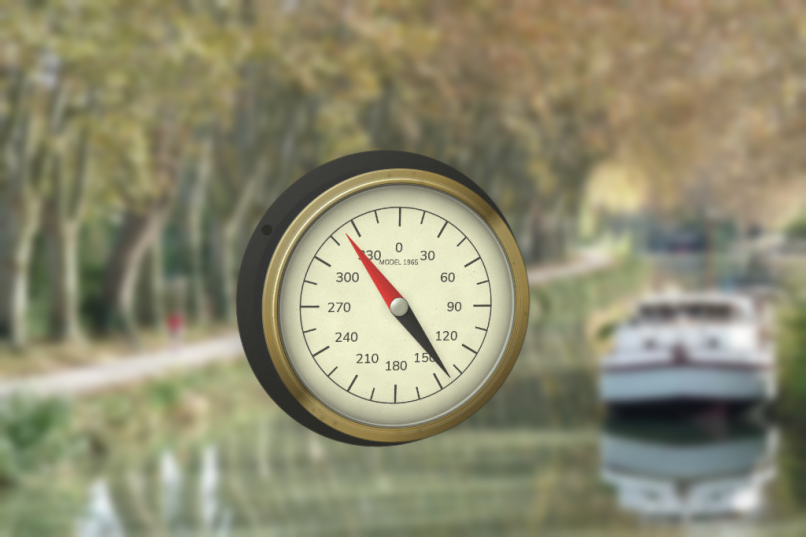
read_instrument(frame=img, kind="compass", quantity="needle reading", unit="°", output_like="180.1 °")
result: 322.5 °
